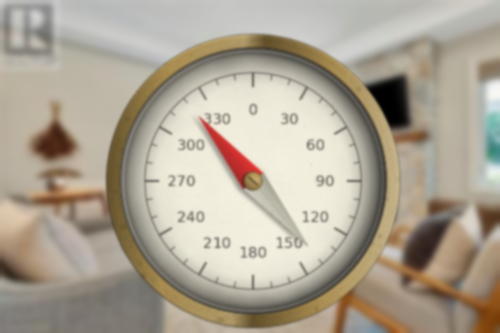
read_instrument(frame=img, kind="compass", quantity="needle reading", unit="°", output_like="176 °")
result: 320 °
